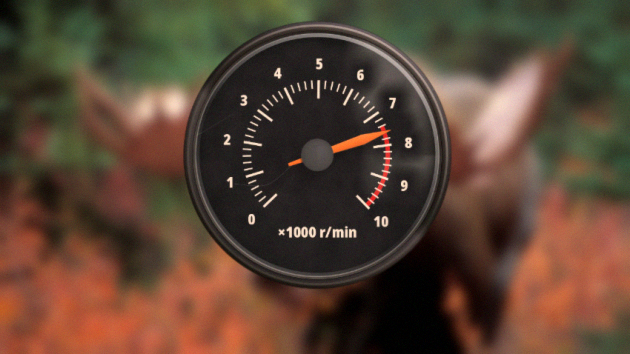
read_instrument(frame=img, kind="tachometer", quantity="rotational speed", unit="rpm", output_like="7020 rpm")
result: 7600 rpm
